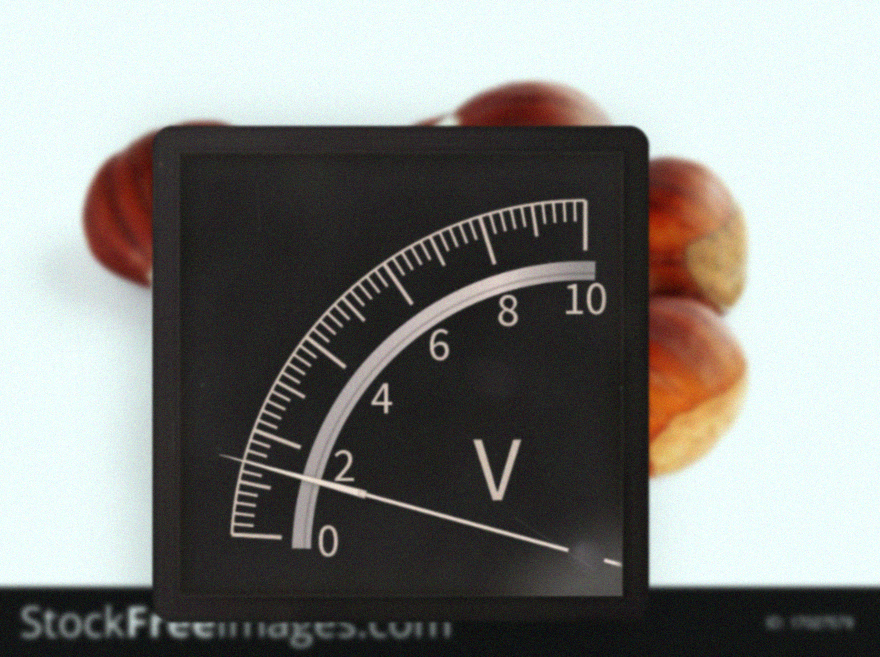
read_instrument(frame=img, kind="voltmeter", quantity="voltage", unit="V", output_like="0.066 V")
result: 1.4 V
